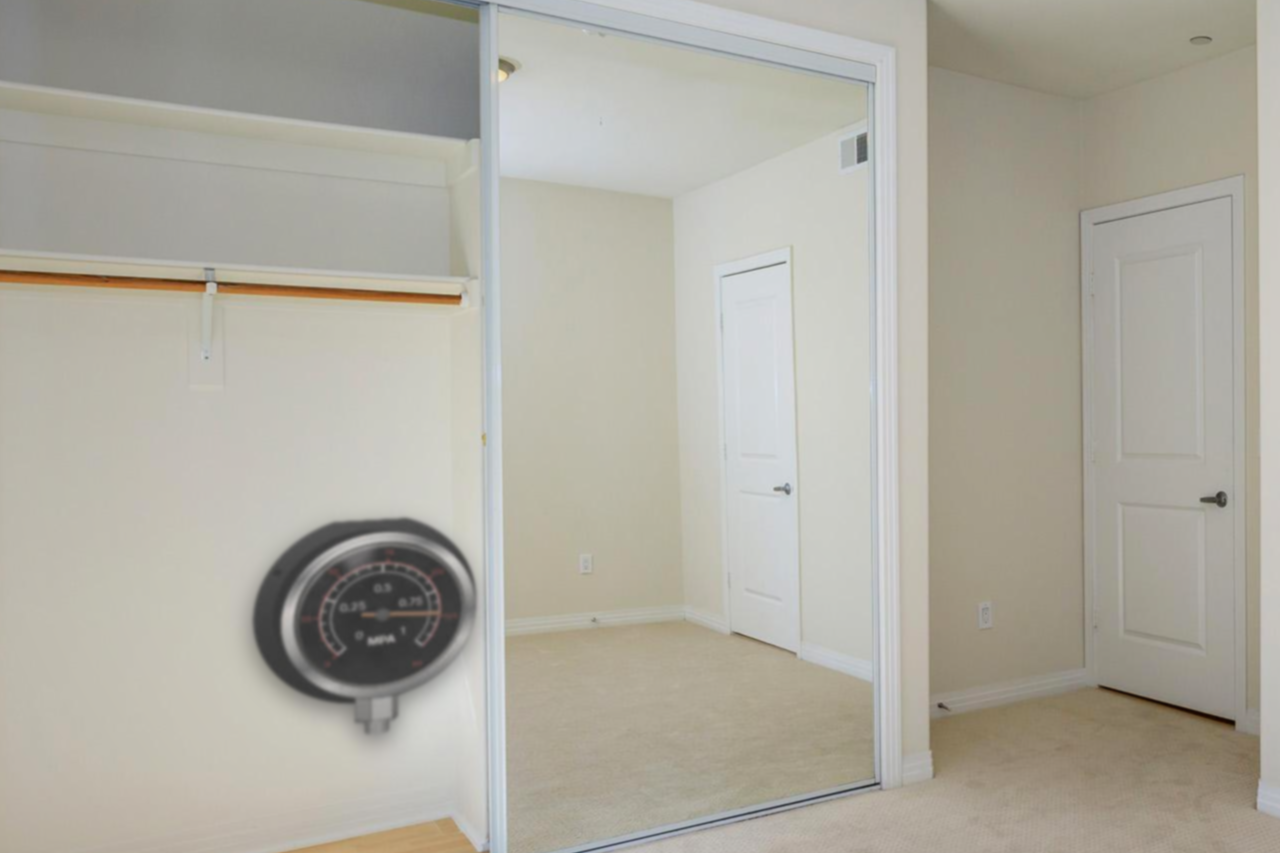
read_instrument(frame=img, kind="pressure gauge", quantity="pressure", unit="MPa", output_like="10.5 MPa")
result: 0.85 MPa
